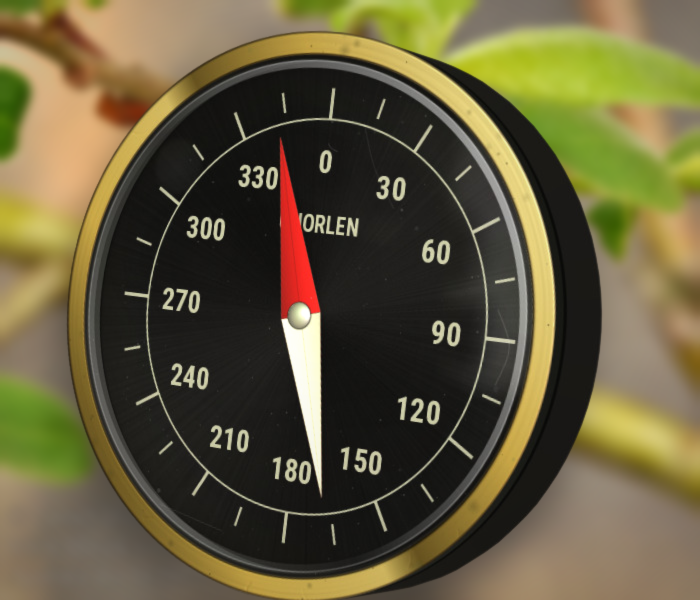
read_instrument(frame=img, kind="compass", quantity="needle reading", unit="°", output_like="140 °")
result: 345 °
